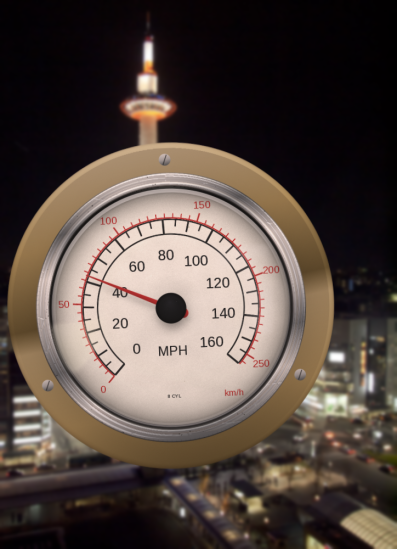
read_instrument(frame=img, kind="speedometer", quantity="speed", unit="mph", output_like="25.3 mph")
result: 42.5 mph
